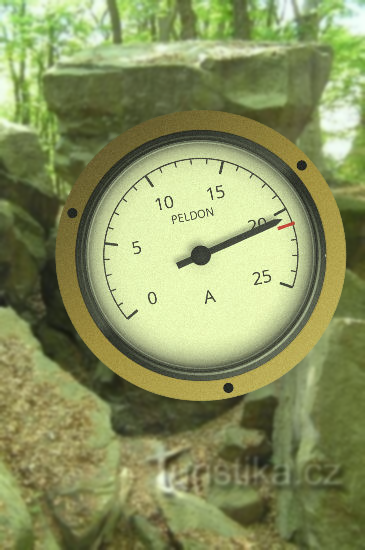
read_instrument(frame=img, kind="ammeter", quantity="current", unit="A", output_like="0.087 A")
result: 20.5 A
